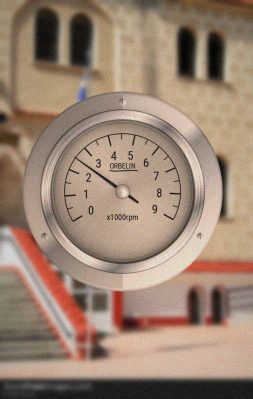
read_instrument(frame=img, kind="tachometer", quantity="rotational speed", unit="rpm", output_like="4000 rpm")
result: 2500 rpm
